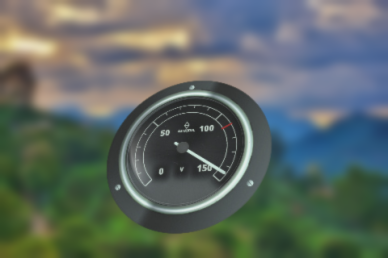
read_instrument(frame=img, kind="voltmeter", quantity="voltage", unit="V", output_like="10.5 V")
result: 145 V
